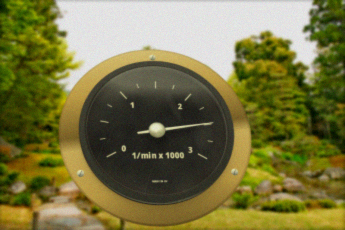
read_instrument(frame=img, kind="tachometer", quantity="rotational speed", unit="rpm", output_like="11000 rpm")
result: 2500 rpm
